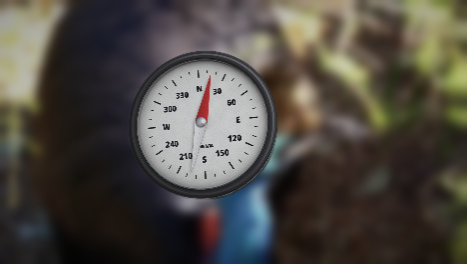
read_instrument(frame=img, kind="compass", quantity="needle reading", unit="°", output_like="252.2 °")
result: 15 °
